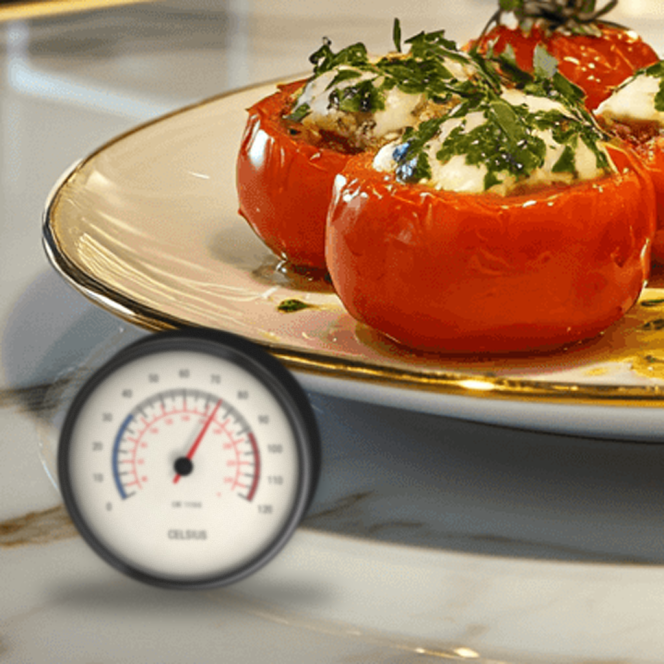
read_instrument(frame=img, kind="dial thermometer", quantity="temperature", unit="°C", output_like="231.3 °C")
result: 75 °C
